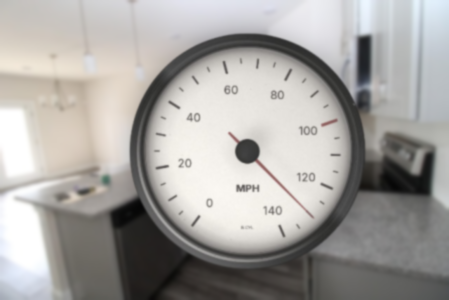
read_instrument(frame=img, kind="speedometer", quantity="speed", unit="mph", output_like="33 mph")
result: 130 mph
